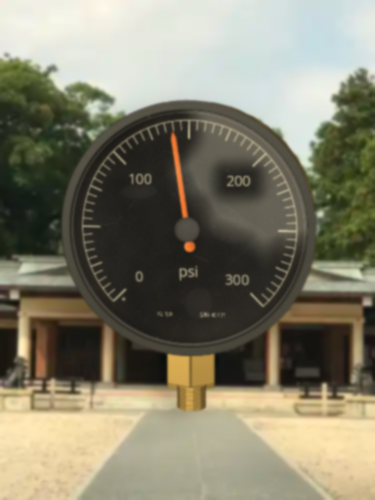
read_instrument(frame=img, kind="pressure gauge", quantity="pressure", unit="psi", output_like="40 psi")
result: 140 psi
